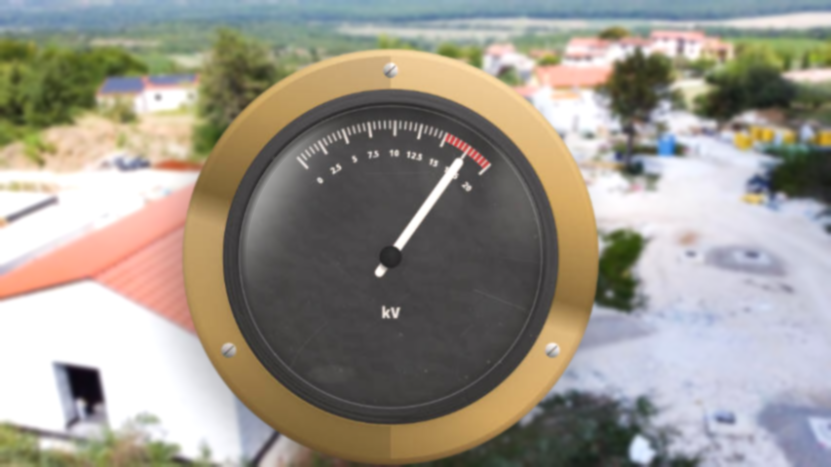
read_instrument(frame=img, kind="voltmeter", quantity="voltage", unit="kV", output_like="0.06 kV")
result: 17.5 kV
